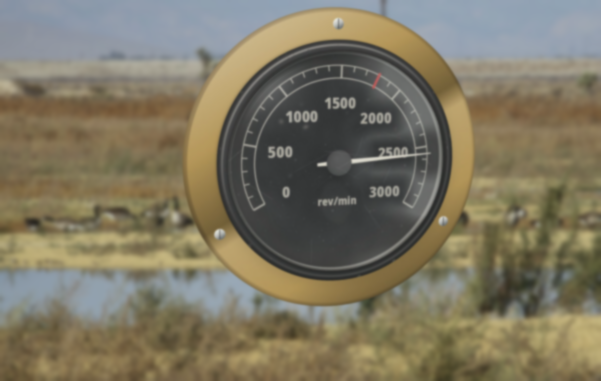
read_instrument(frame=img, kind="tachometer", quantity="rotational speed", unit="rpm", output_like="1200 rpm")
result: 2550 rpm
